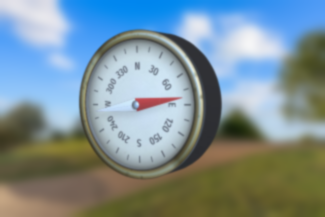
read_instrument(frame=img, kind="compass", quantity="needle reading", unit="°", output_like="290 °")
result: 82.5 °
